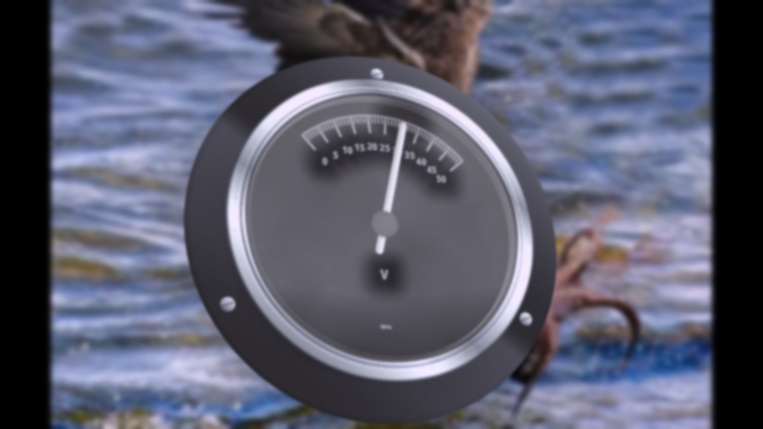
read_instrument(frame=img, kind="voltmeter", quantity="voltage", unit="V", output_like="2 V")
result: 30 V
